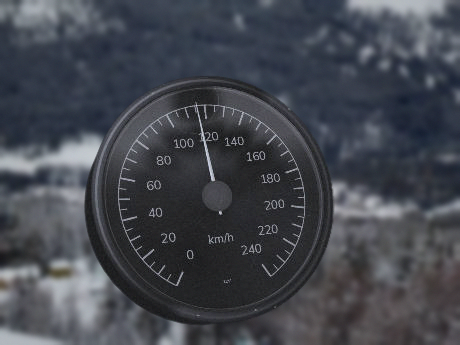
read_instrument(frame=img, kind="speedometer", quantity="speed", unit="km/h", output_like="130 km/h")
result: 115 km/h
